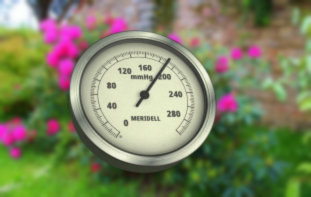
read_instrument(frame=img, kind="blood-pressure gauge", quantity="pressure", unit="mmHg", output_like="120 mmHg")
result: 190 mmHg
